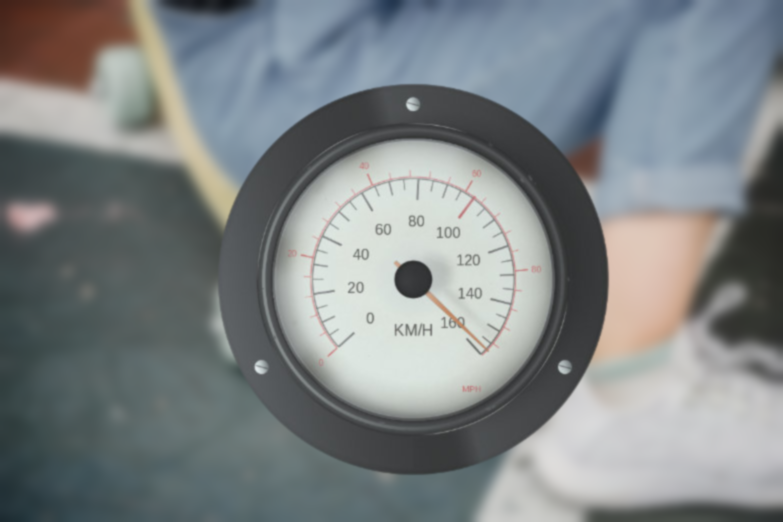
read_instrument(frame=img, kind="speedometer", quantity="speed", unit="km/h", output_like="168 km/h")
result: 157.5 km/h
